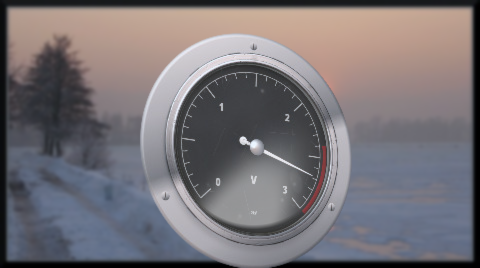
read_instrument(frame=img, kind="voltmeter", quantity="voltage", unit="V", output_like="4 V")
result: 2.7 V
